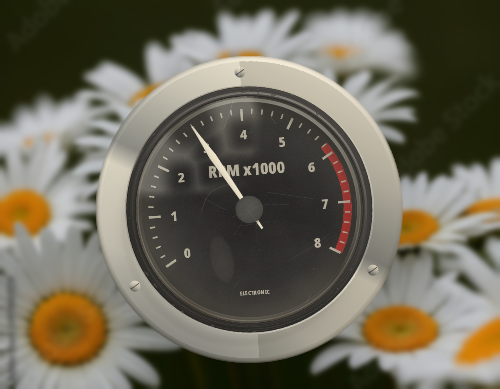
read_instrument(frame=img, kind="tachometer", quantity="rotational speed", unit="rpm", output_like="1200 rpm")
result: 3000 rpm
